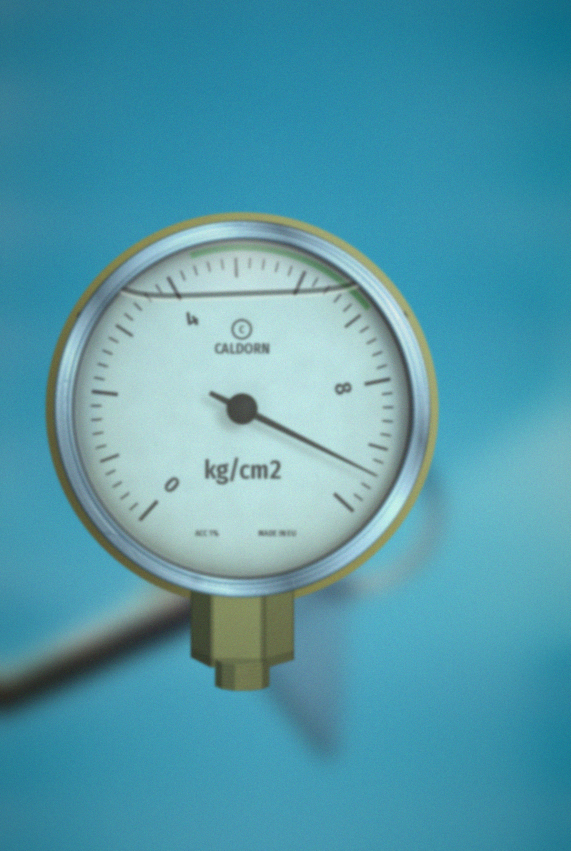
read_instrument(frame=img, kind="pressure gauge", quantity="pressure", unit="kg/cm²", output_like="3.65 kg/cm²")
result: 9.4 kg/cm²
